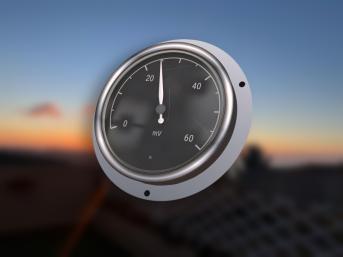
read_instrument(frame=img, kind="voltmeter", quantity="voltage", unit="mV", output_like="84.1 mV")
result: 25 mV
